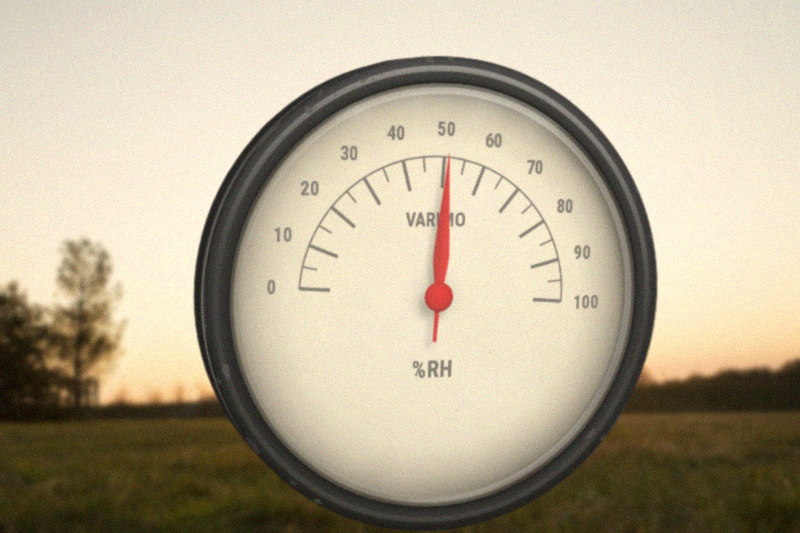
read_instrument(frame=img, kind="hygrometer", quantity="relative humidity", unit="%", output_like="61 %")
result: 50 %
